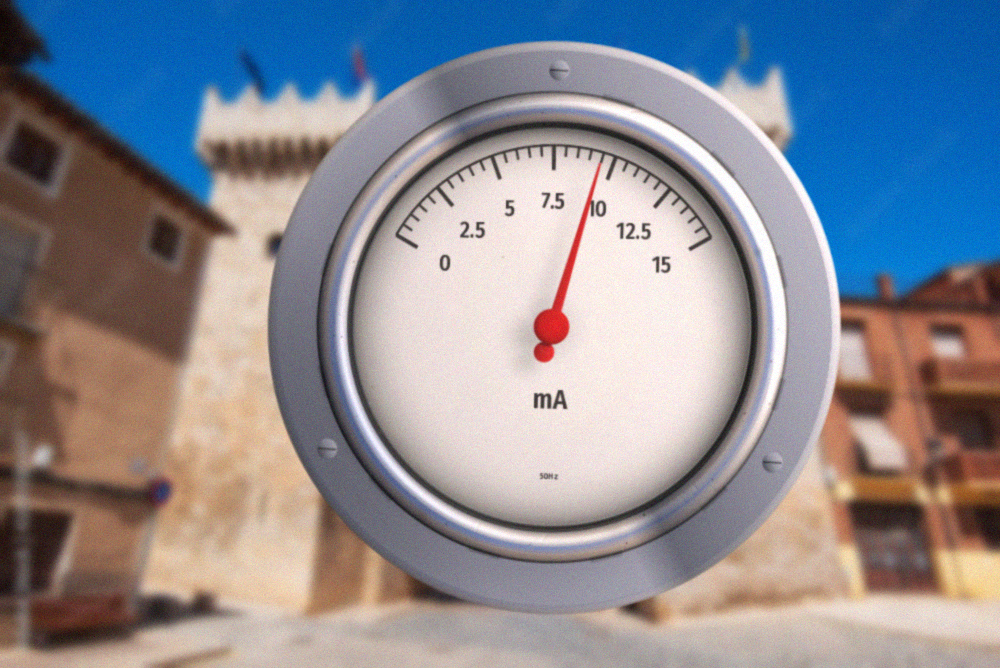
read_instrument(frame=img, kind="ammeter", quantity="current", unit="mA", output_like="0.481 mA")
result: 9.5 mA
